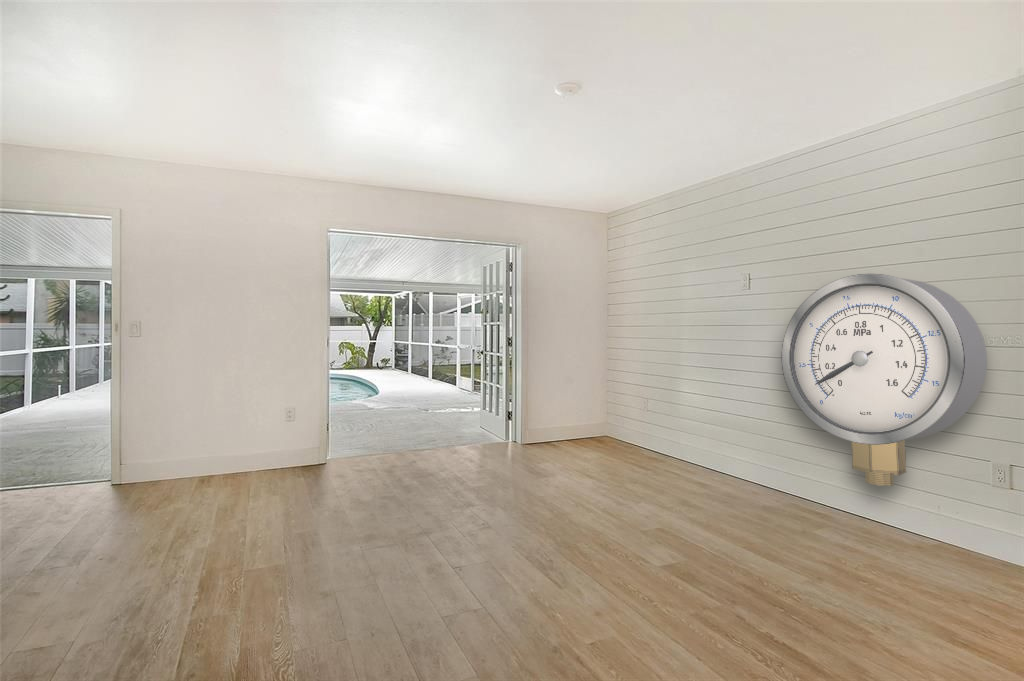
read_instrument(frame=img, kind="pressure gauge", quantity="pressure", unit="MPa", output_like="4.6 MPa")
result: 0.1 MPa
